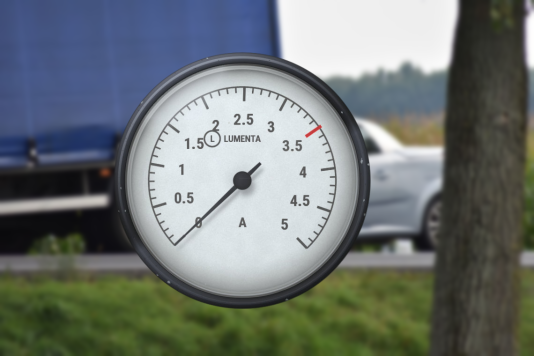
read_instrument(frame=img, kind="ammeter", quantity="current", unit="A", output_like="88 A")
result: 0 A
